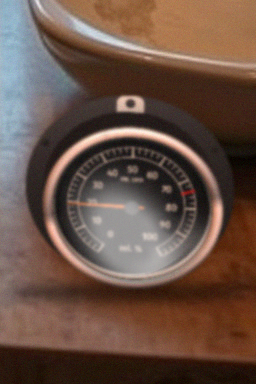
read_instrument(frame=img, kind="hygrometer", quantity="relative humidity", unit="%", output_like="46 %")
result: 20 %
